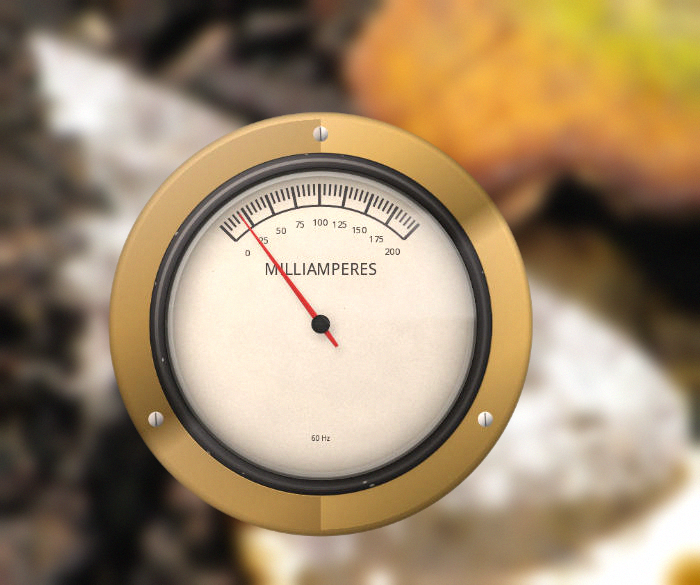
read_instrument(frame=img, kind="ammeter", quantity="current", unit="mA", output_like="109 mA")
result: 20 mA
